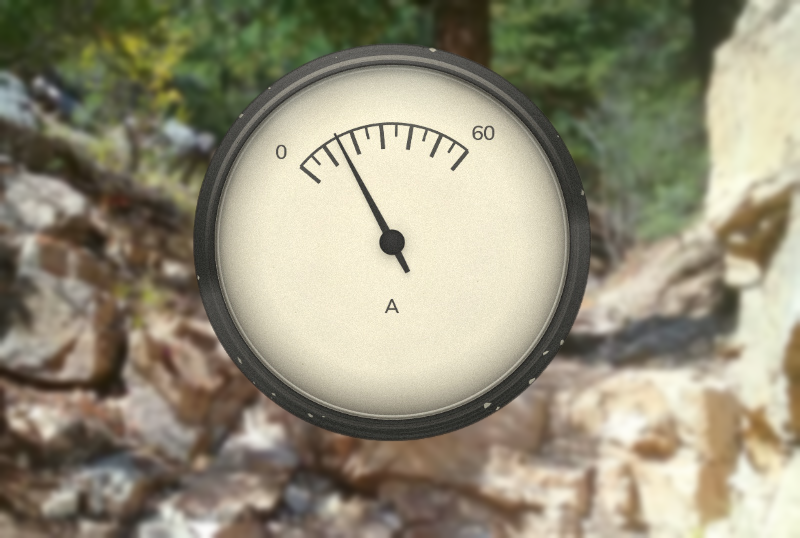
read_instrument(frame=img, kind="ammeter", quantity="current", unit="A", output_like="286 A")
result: 15 A
